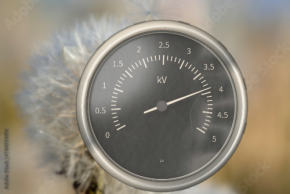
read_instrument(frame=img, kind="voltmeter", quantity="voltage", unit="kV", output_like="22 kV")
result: 3.9 kV
